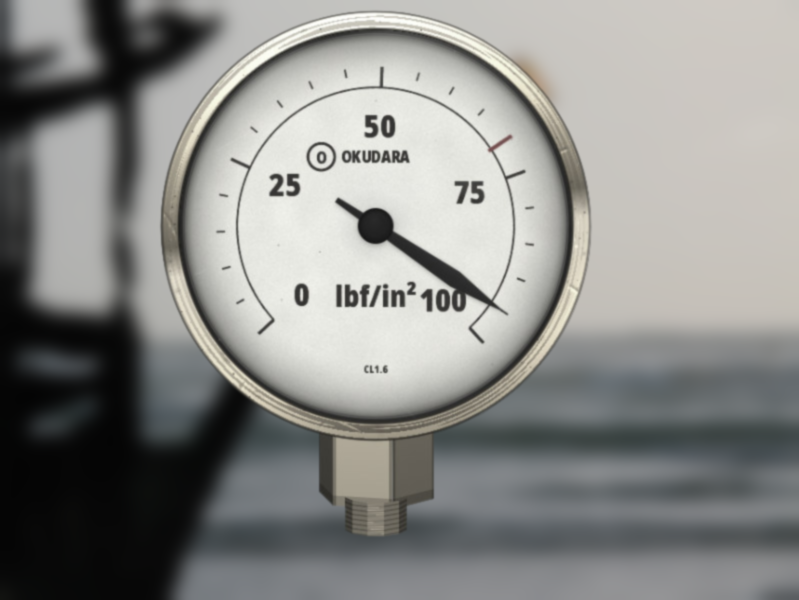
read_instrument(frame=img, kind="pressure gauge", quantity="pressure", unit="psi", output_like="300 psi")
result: 95 psi
